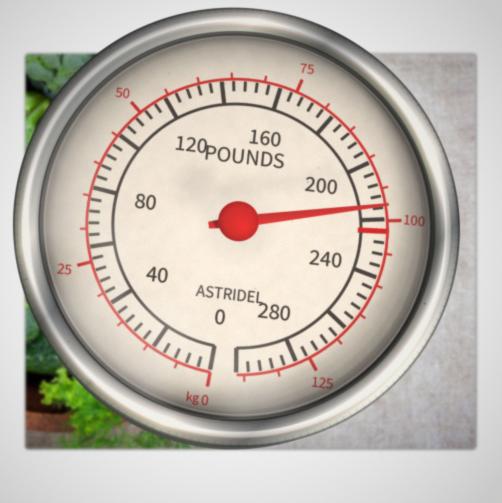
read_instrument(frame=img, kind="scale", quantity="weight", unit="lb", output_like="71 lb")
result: 216 lb
